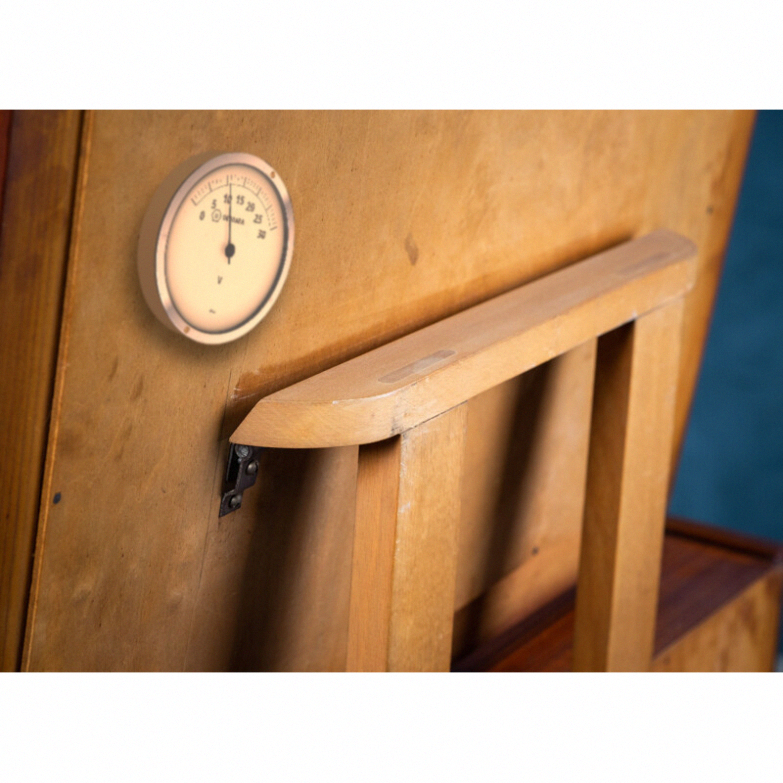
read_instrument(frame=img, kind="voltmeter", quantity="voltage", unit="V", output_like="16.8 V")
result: 10 V
